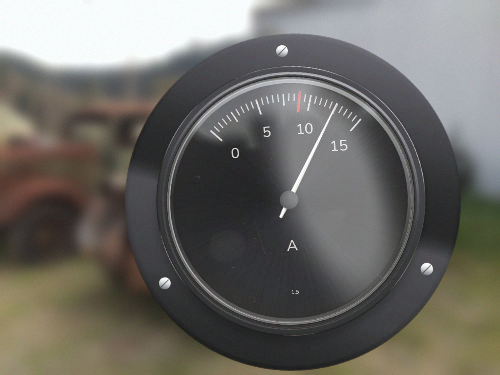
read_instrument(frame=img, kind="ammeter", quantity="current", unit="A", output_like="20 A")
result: 12.5 A
